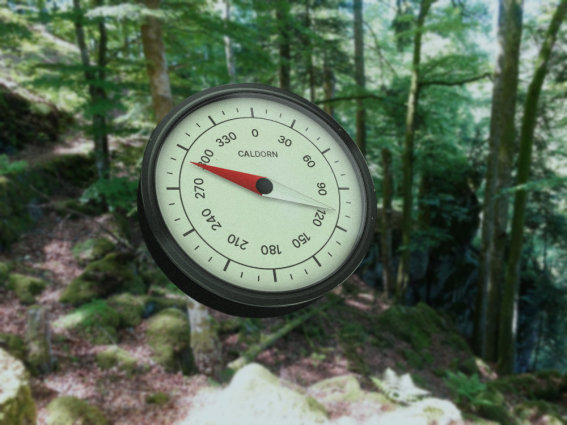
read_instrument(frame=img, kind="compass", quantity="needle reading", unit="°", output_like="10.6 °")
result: 290 °
